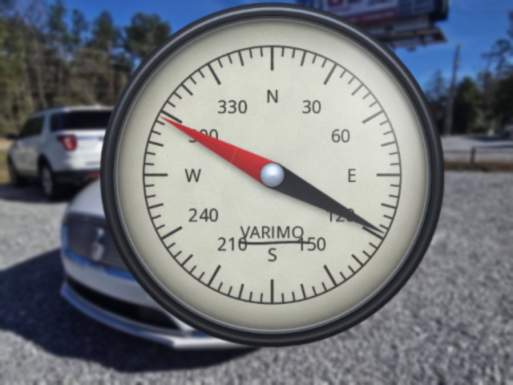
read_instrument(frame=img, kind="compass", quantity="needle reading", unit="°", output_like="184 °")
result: 297.5 °
